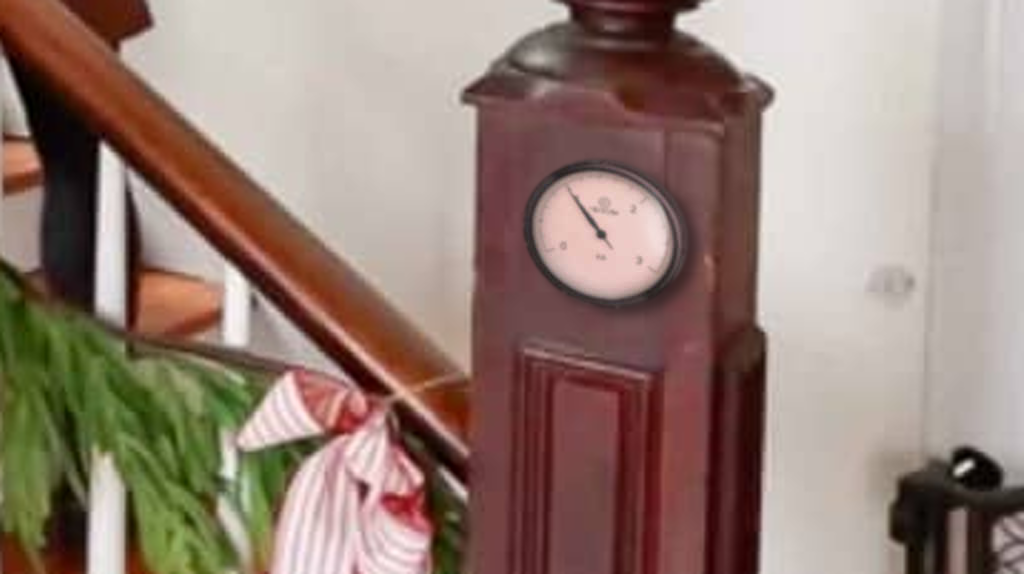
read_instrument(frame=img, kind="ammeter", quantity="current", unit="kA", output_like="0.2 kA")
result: 1 kA
